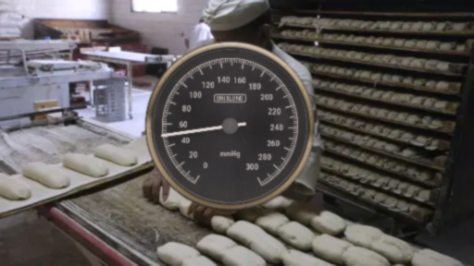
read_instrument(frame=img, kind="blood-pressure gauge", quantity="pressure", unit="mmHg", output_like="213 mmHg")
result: 50 mmHg
